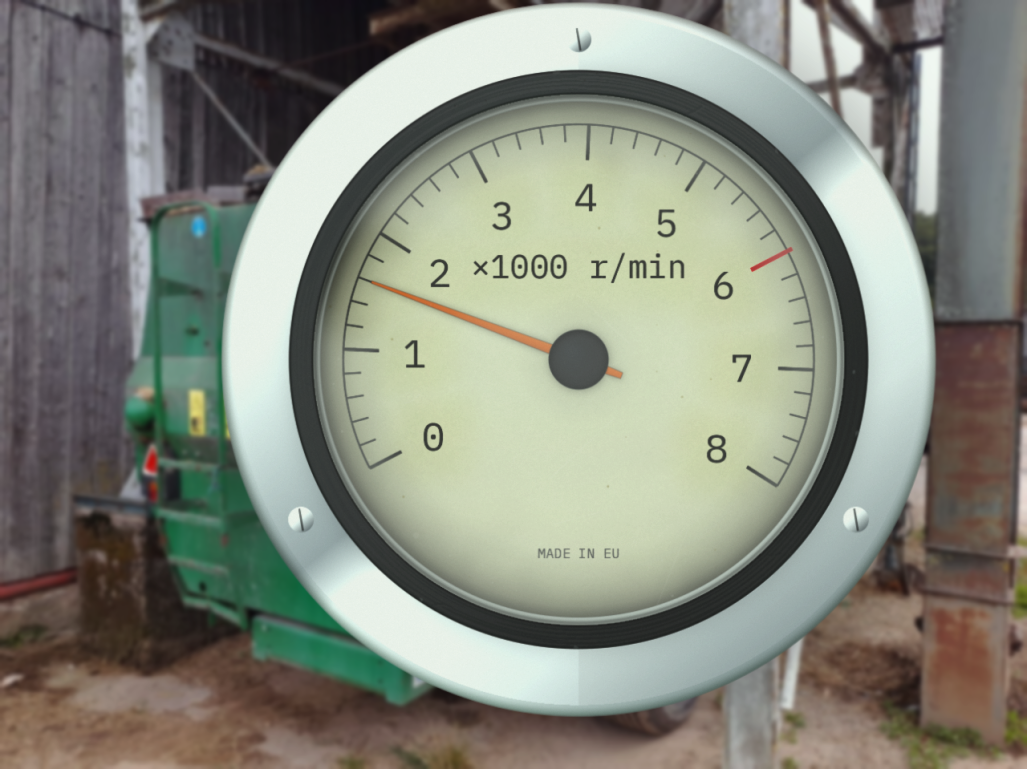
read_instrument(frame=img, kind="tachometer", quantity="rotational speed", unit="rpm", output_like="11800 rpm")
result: 1600 rpm
